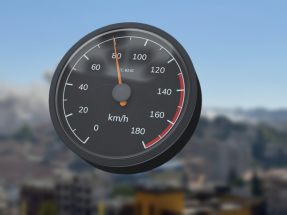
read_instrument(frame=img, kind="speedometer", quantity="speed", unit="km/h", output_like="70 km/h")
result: 80 km/h
